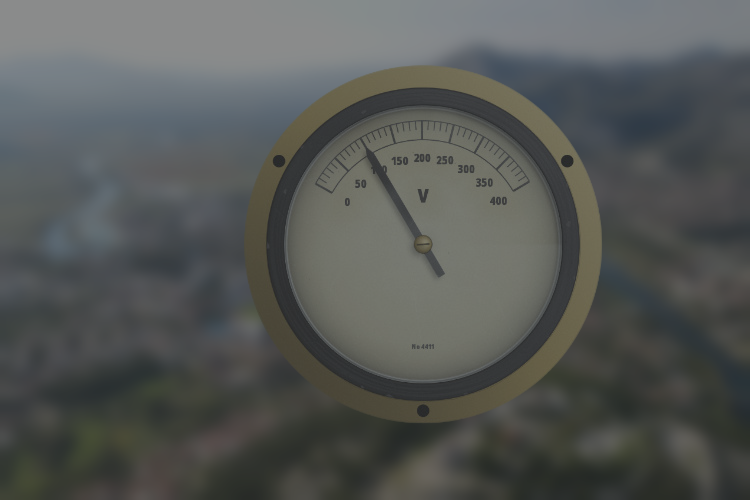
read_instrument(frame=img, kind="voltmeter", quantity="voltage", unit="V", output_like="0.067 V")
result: 100 V
